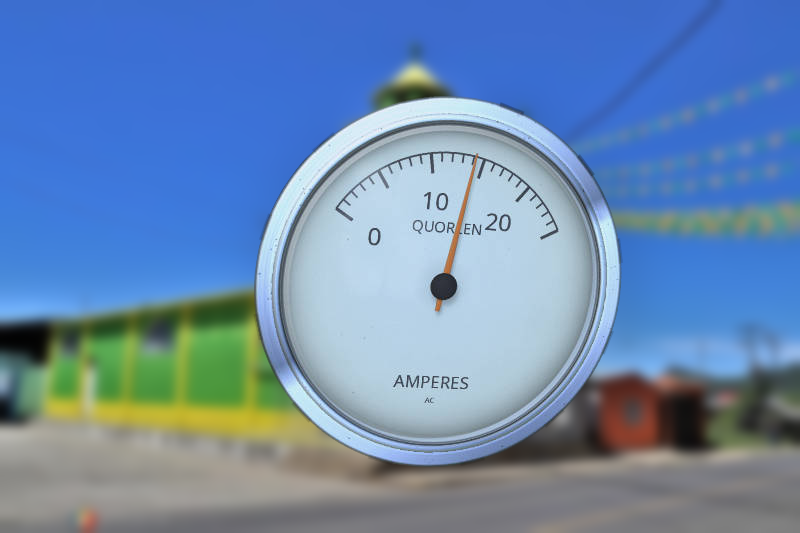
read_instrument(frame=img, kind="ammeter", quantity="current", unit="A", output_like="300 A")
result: 14 A
